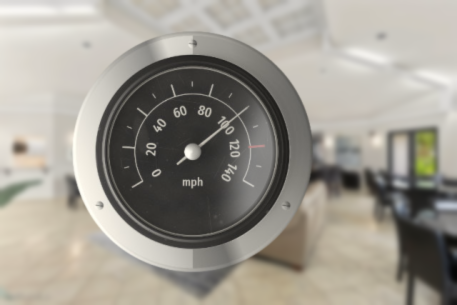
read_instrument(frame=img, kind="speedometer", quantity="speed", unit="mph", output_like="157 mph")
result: 100 mph
